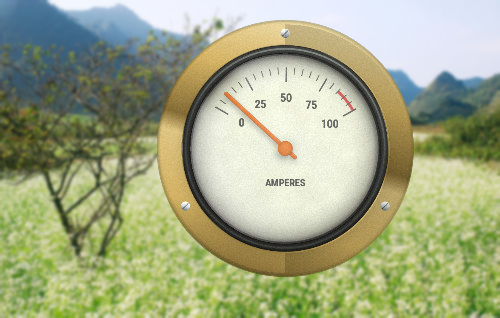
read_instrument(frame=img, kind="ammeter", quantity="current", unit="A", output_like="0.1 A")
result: 10 A
